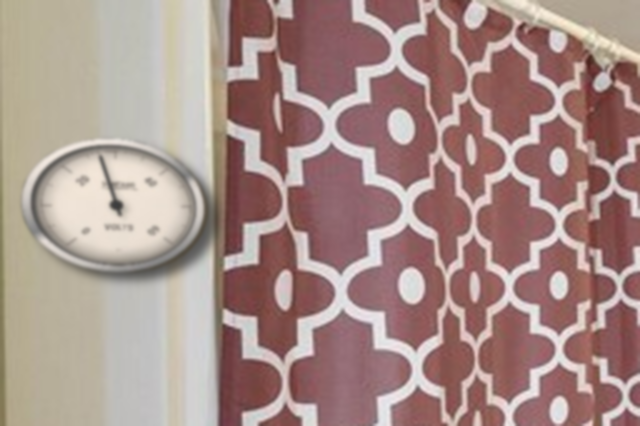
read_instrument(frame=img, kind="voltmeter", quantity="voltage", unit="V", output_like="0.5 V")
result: 27.5 V
